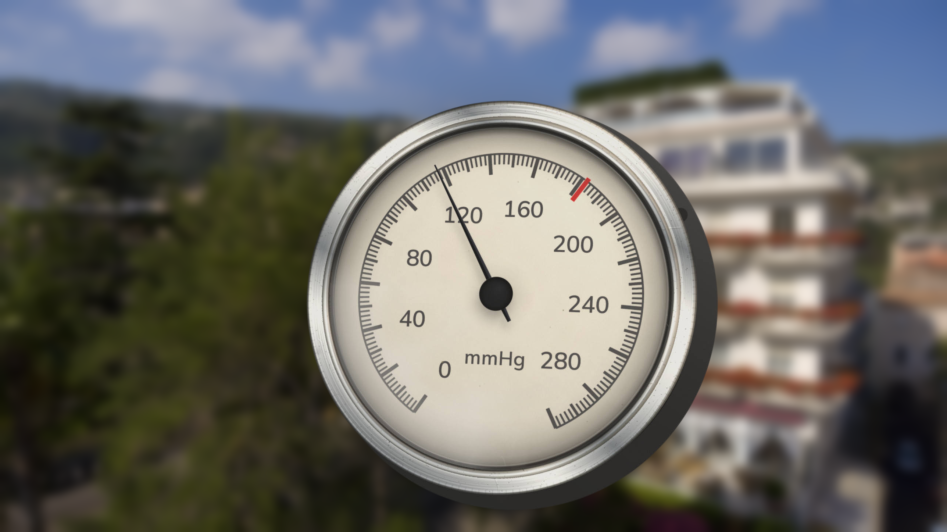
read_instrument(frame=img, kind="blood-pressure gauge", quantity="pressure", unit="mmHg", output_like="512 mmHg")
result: 118 mmHg
